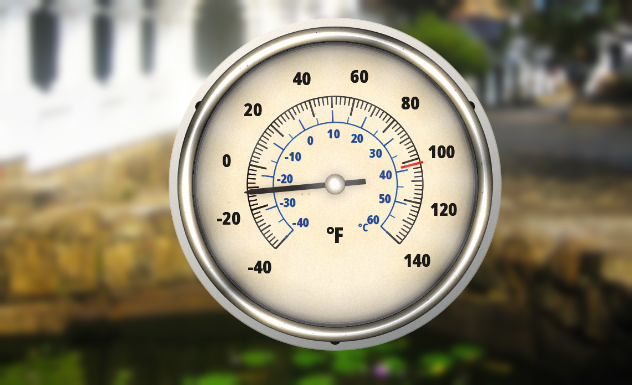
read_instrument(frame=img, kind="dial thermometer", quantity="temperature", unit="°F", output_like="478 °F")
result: -12 °F
